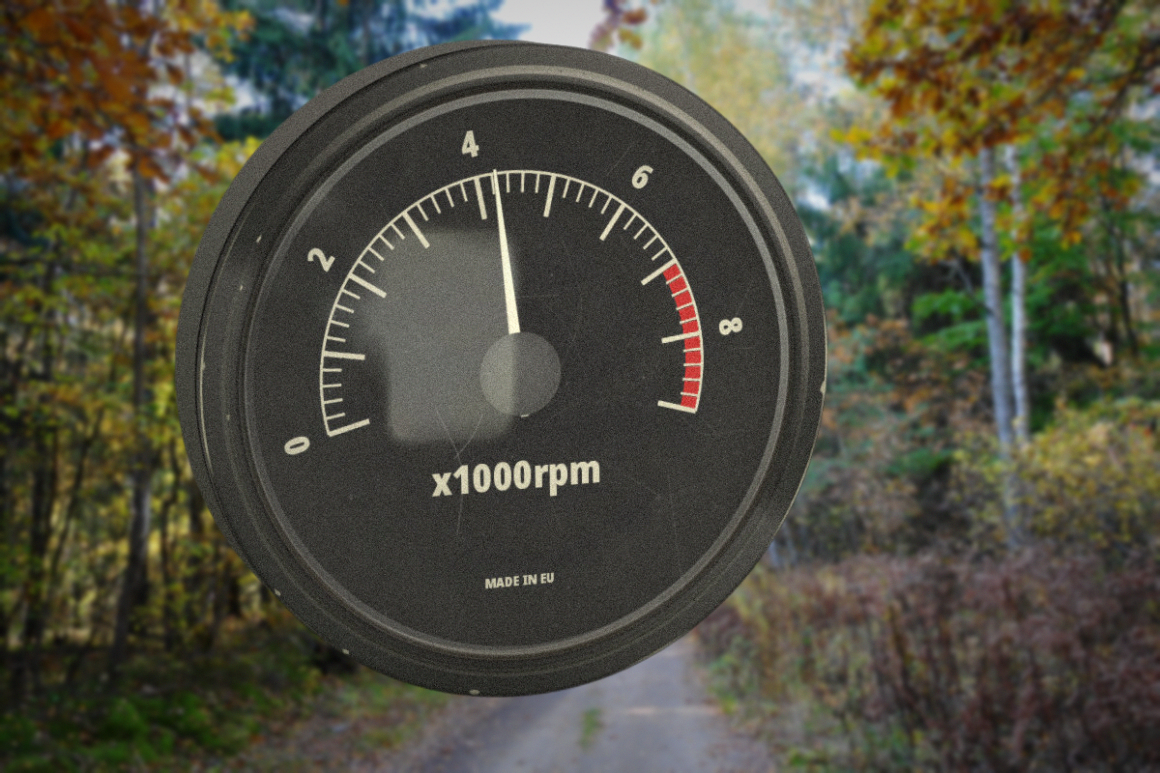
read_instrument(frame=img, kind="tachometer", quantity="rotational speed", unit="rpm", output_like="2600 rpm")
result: 4200 rpm
